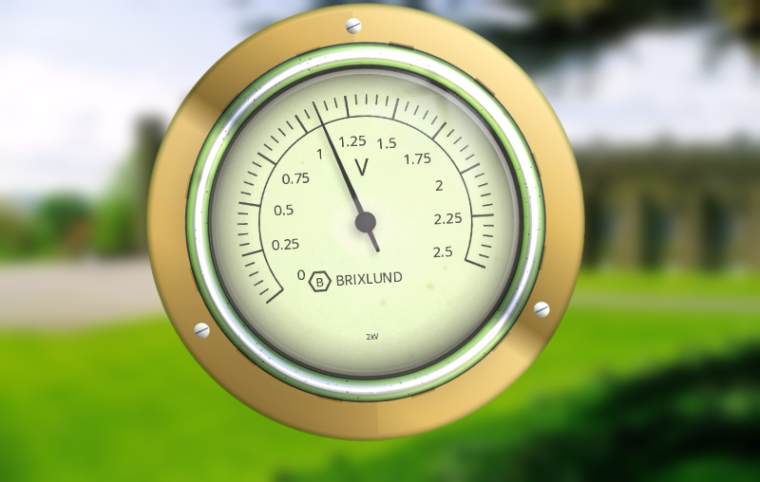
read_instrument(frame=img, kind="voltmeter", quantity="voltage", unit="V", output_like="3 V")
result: 1.1 V
